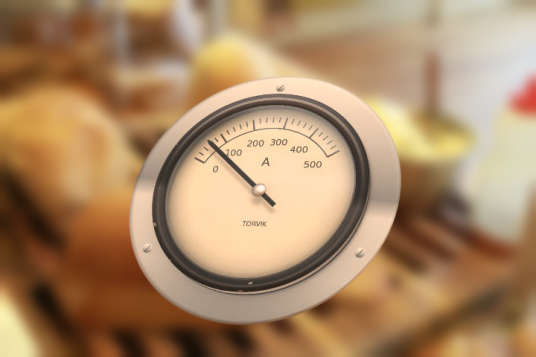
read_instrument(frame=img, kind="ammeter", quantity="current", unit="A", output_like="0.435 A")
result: 60 A
